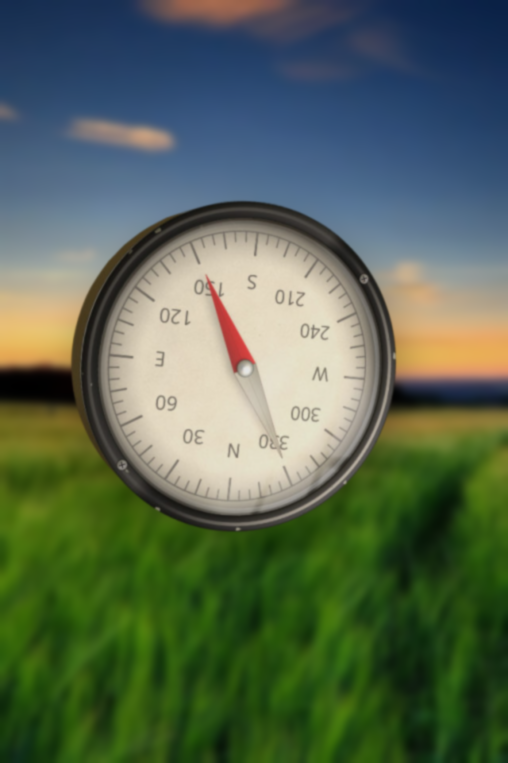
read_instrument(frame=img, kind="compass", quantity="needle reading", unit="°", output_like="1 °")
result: 150 °
